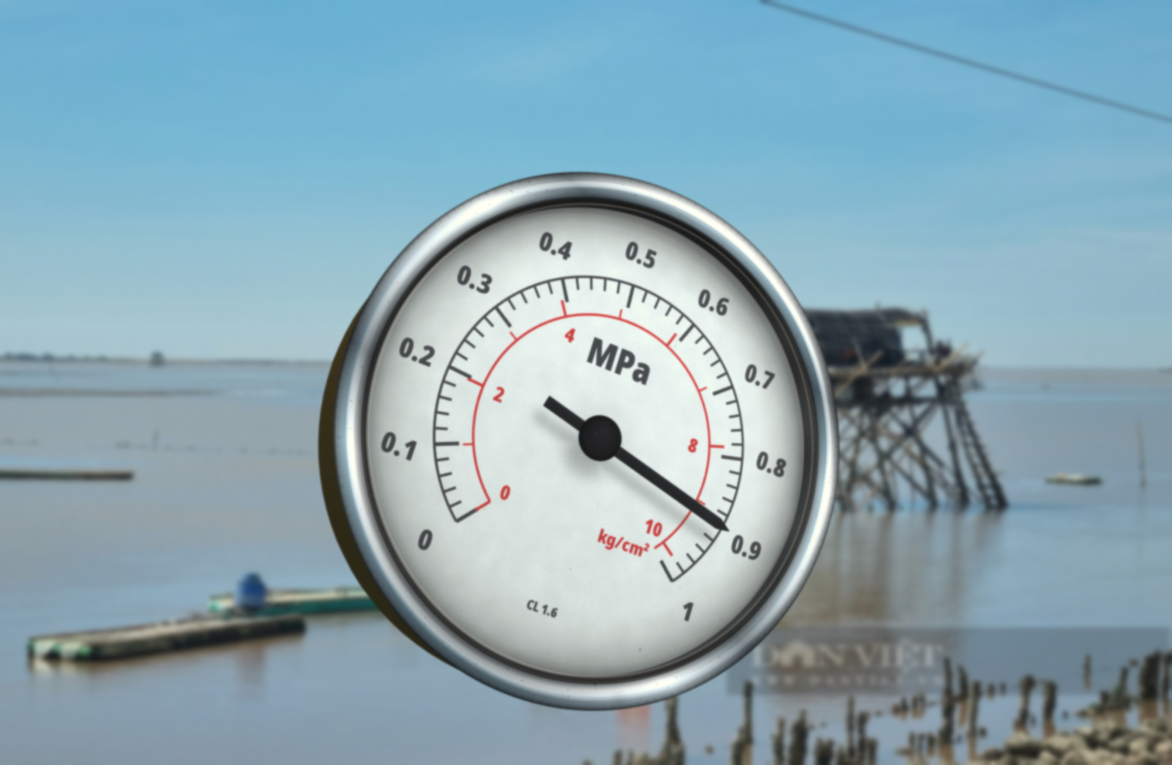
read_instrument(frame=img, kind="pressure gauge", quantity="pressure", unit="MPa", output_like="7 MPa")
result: 0.9 MPa
